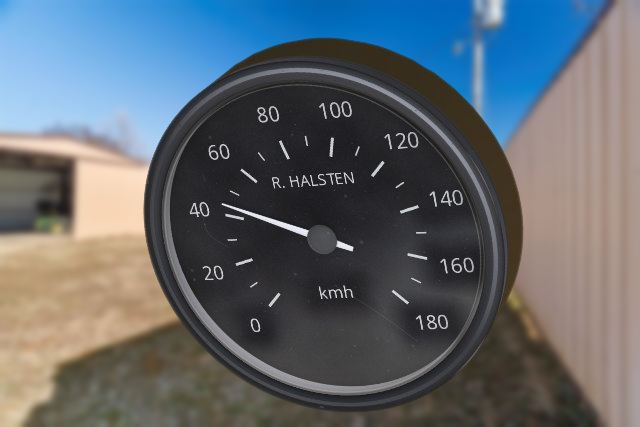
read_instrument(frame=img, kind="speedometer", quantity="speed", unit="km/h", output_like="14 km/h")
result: 45 km/h
